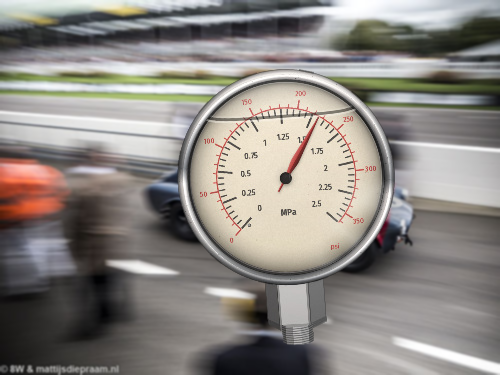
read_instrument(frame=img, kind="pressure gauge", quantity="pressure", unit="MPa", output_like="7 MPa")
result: 1.55 MPa
